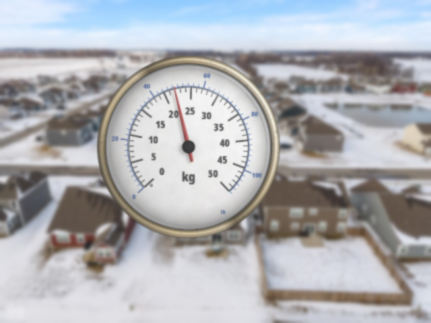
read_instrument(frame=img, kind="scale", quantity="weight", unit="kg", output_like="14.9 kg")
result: 22 kg
